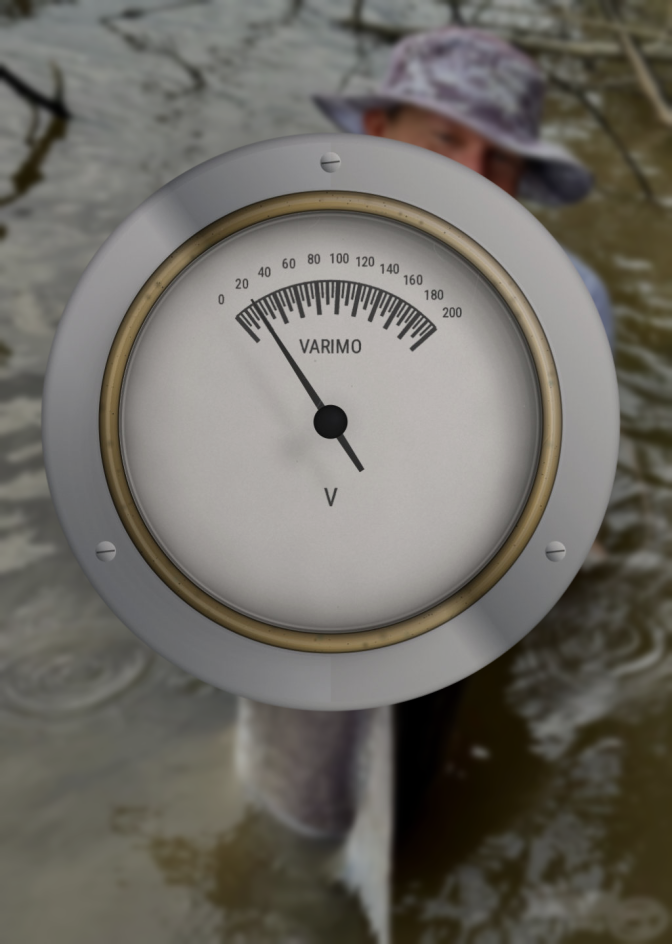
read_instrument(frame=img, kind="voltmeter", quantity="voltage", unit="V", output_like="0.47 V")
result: 20 V
